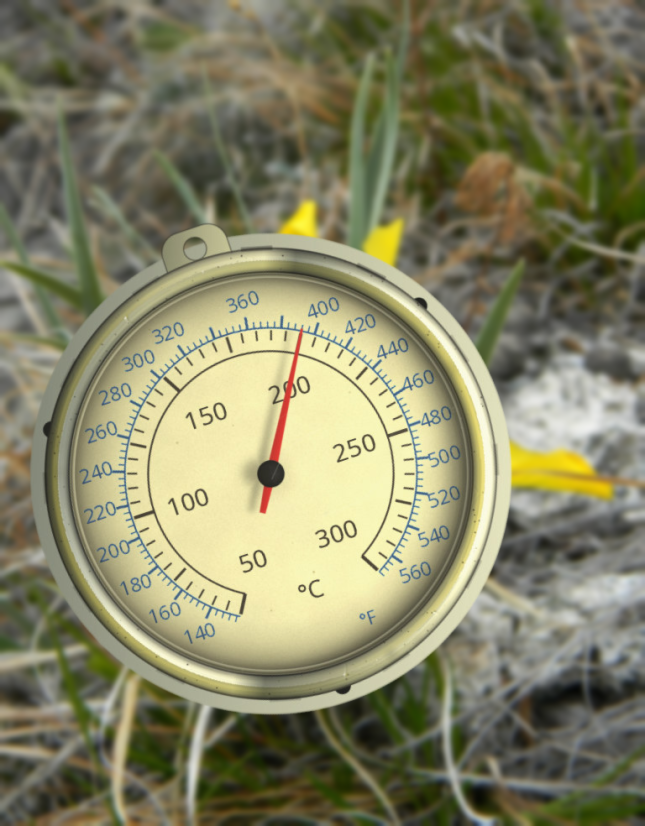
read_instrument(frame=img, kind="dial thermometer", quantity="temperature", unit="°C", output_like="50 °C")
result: 200 °C
